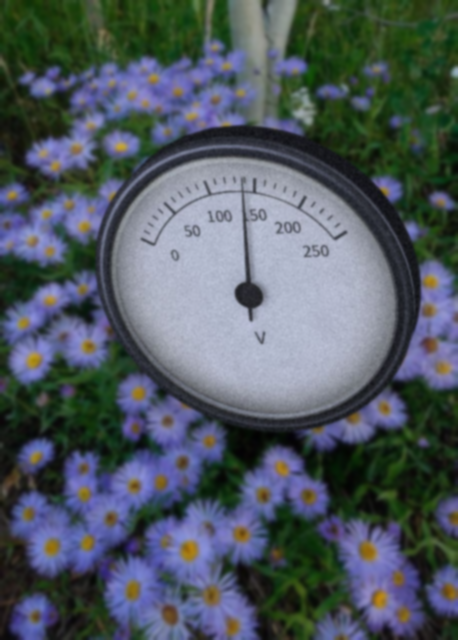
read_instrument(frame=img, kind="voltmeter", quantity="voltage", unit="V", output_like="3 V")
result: 140 V
